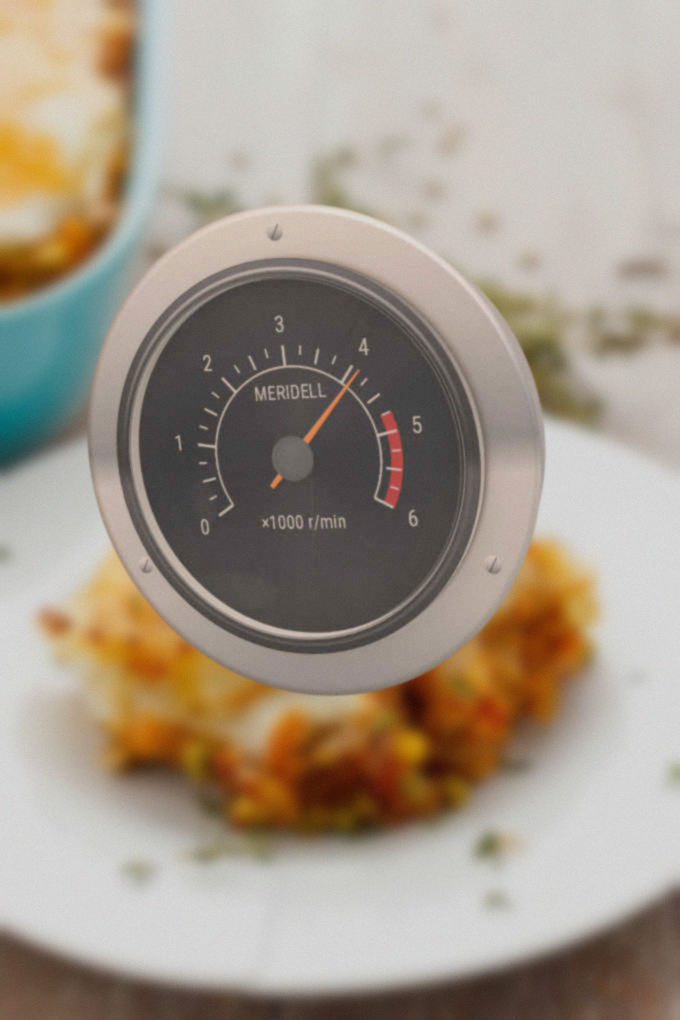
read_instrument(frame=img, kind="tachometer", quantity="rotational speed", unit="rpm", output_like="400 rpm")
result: 4125 rpm
